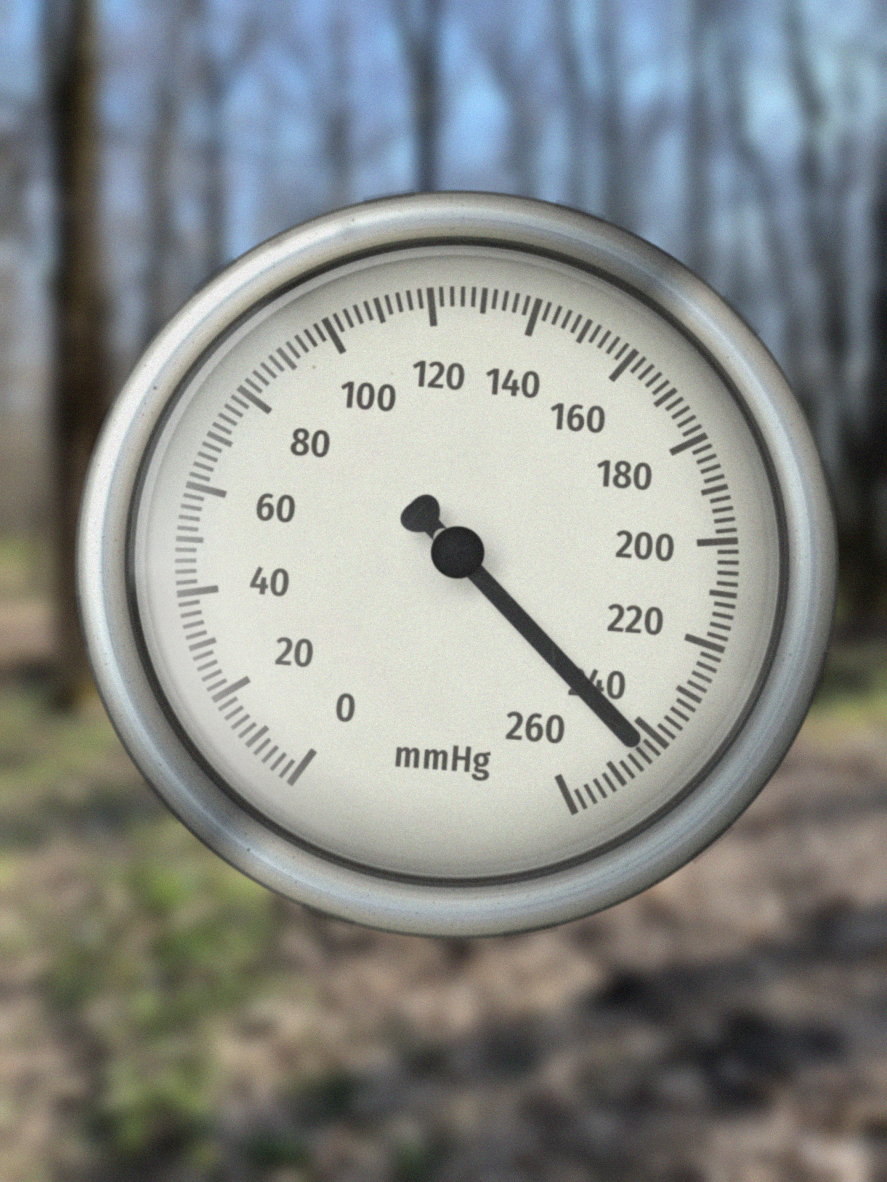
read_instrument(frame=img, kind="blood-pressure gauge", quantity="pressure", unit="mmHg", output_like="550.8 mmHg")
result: 244 mmHg
